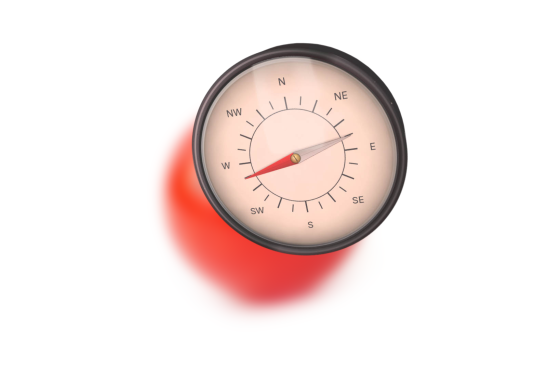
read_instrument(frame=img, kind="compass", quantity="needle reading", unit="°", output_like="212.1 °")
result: 255 °
